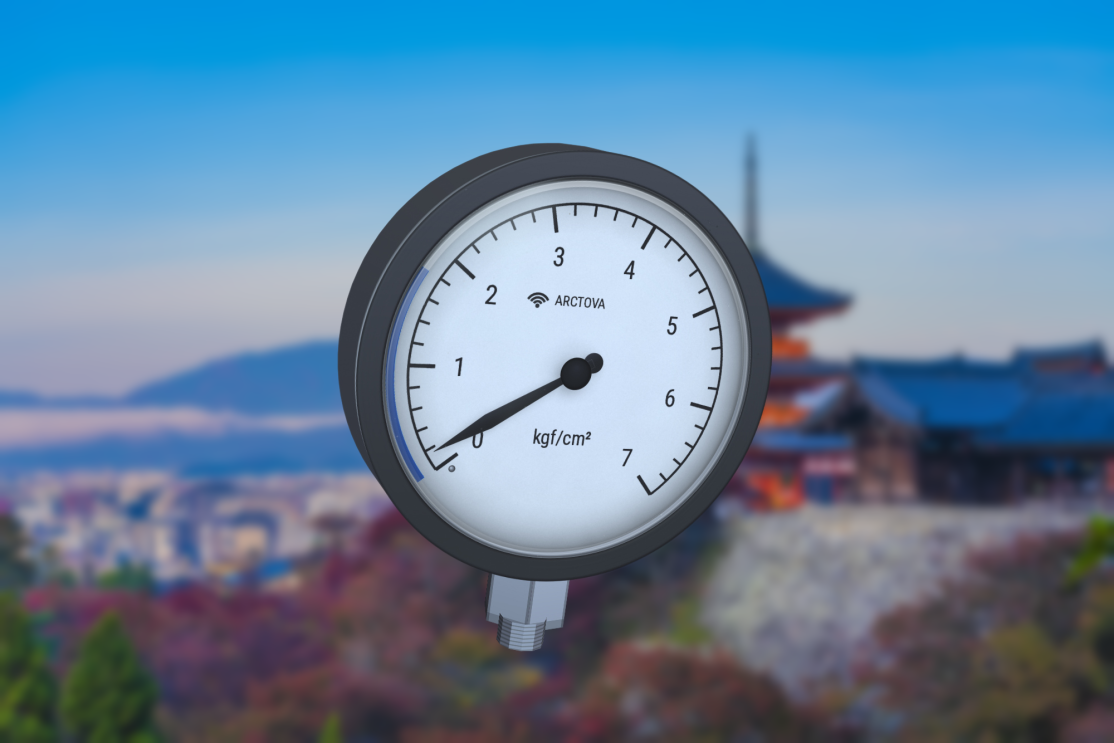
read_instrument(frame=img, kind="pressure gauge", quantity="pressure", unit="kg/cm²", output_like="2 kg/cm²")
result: 0.2 kg/cm²
